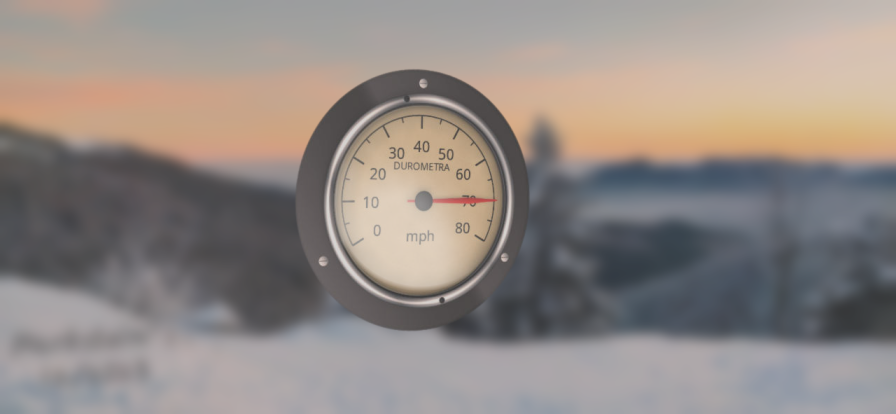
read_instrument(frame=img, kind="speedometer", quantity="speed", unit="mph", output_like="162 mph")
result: 70 mph
